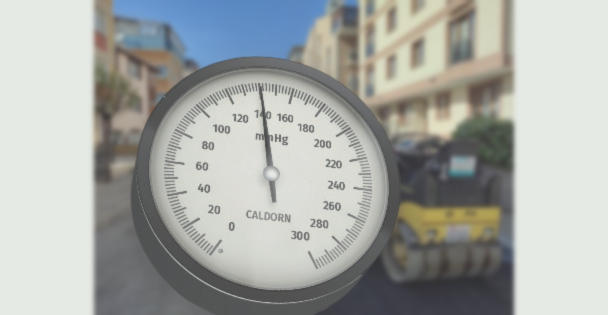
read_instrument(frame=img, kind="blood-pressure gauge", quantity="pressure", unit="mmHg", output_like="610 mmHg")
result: 140 mmHg
